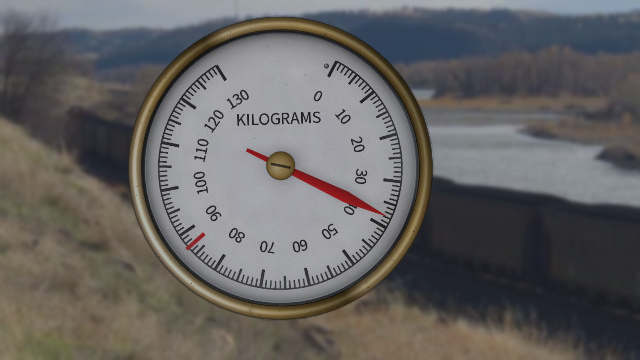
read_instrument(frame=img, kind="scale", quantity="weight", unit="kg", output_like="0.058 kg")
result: 38 kg
